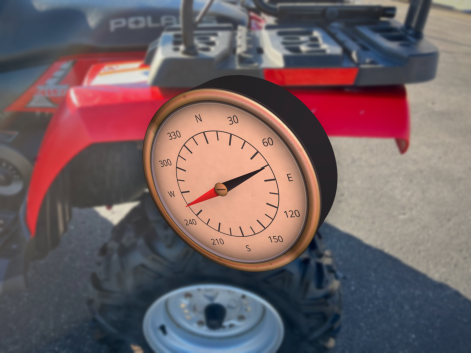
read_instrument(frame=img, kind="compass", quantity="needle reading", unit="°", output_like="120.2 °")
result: 255 °
